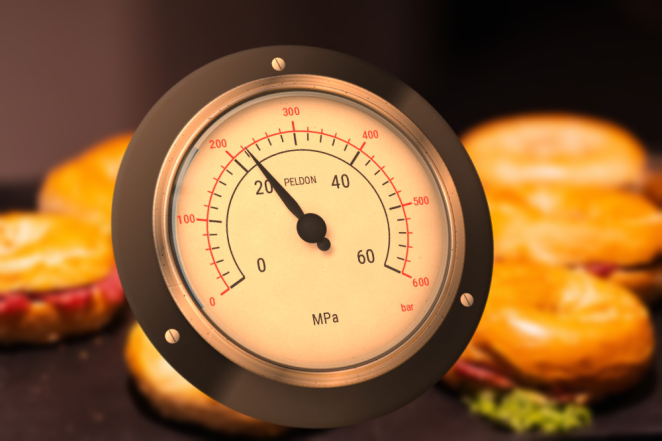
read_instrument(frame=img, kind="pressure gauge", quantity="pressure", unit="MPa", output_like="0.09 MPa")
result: 22 MPa
